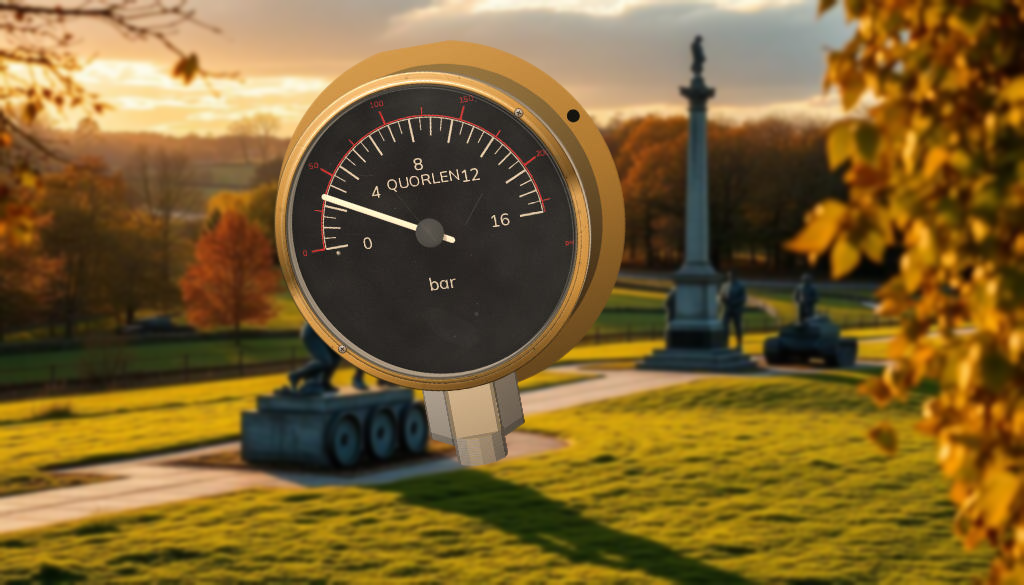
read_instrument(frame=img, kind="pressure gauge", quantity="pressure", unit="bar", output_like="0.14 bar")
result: 2.5 bar
